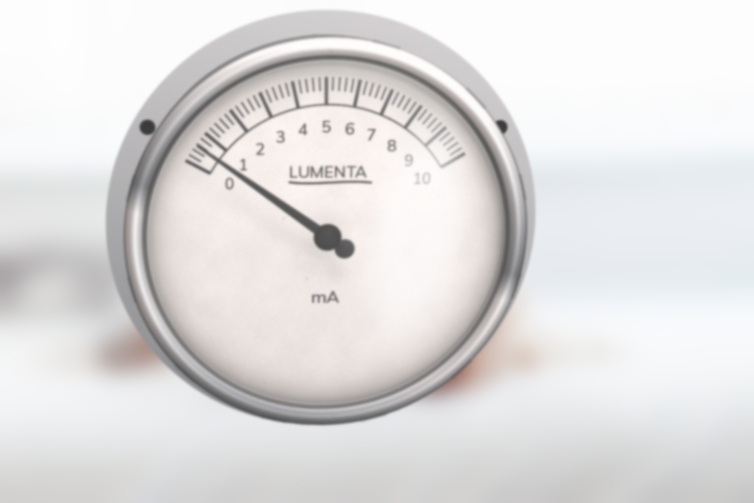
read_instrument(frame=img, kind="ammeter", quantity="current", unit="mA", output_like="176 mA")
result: 0.6 mA
